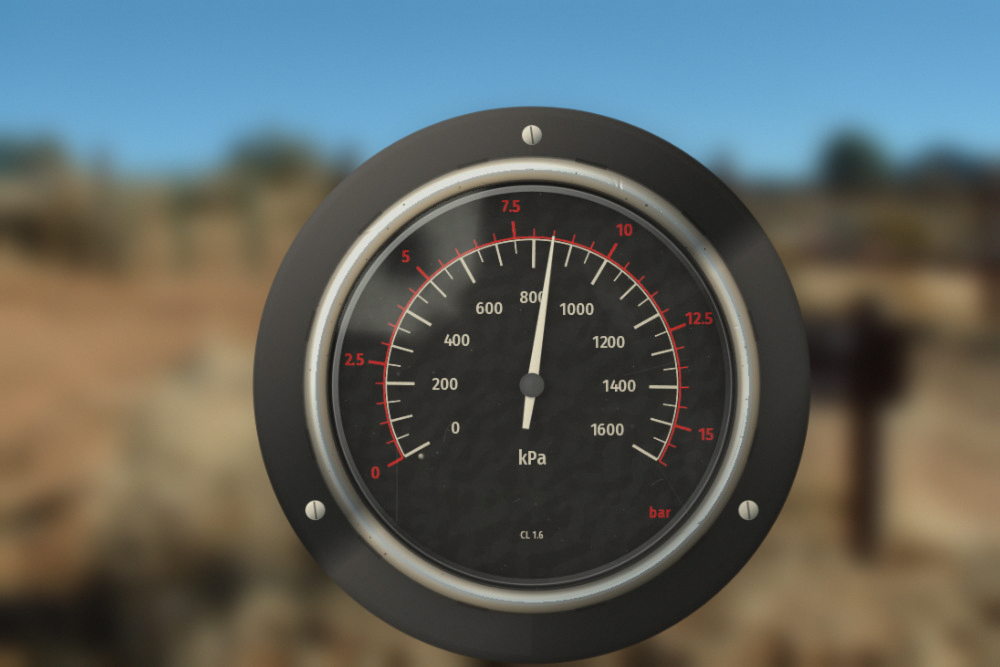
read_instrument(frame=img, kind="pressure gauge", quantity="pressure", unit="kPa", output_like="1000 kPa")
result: 850 kPa
